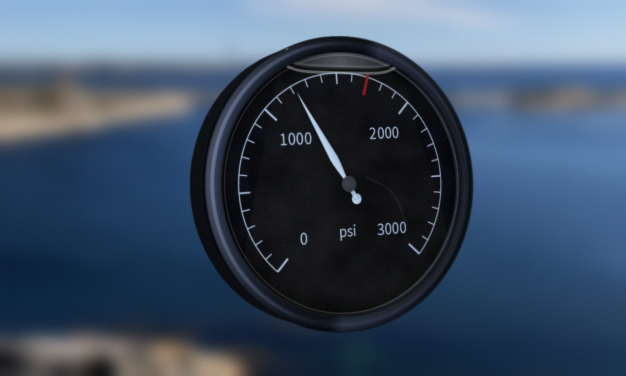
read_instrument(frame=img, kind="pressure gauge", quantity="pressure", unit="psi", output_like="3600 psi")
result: 1200 psi
